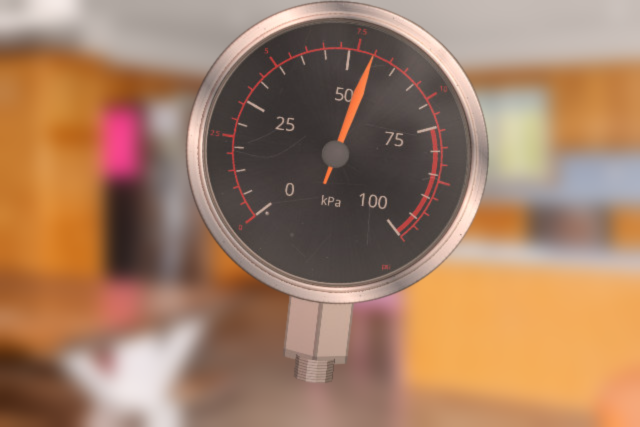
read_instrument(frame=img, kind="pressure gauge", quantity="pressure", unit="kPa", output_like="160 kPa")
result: 55 kPa
